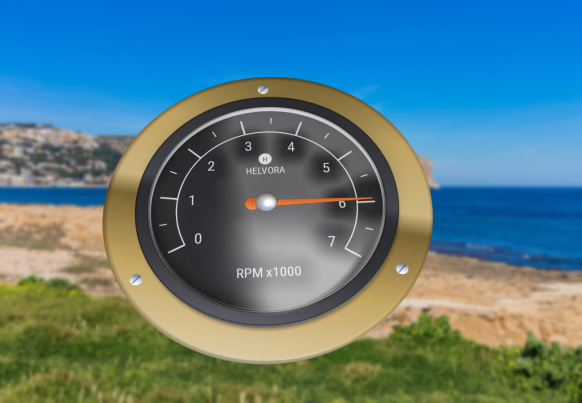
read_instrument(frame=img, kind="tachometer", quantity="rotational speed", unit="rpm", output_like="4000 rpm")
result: 6000 rpm
